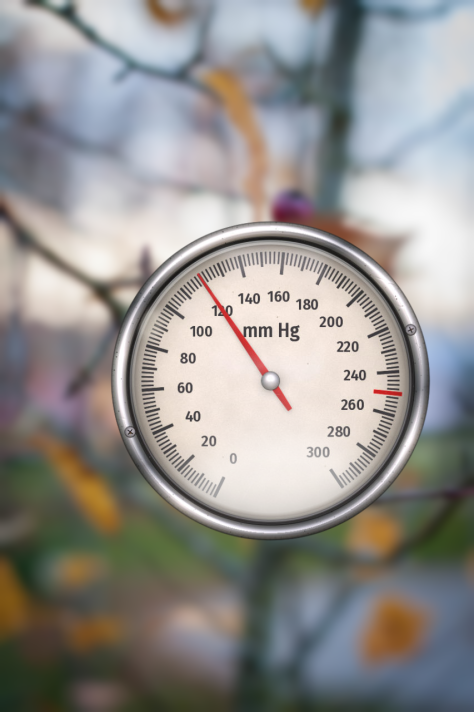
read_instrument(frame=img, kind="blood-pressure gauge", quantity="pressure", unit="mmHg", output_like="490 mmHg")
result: 120 mmHg
